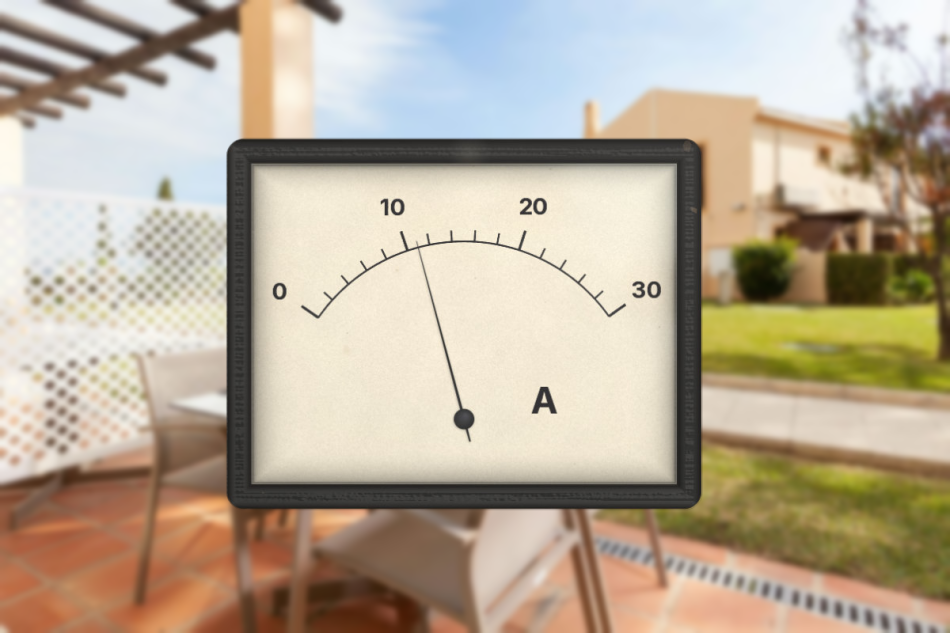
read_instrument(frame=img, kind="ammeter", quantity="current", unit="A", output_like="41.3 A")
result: 11 A
